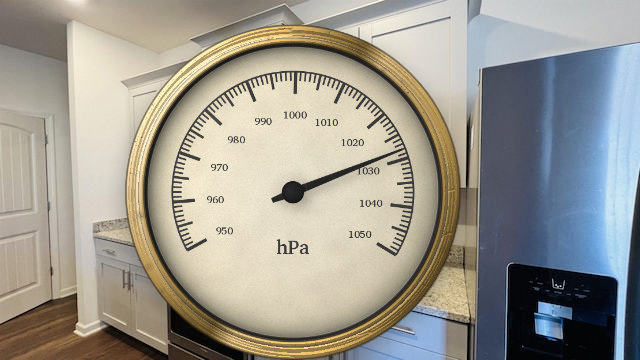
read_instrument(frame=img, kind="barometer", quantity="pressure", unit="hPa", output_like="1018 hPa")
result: 1028 hPa
